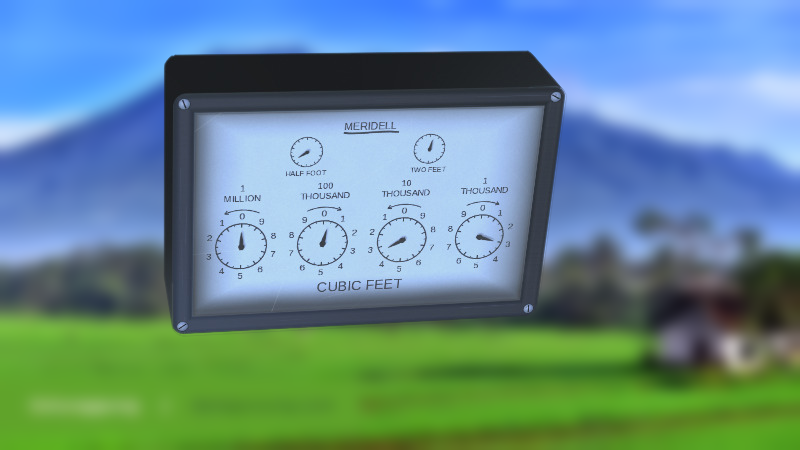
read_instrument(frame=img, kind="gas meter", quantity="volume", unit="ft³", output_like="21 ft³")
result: 3300 ft³
